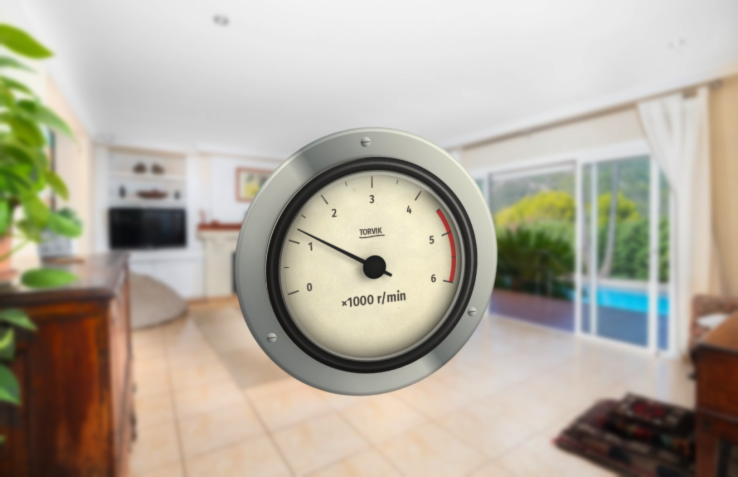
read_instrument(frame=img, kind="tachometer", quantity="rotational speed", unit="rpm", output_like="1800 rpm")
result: 1250 rpm
